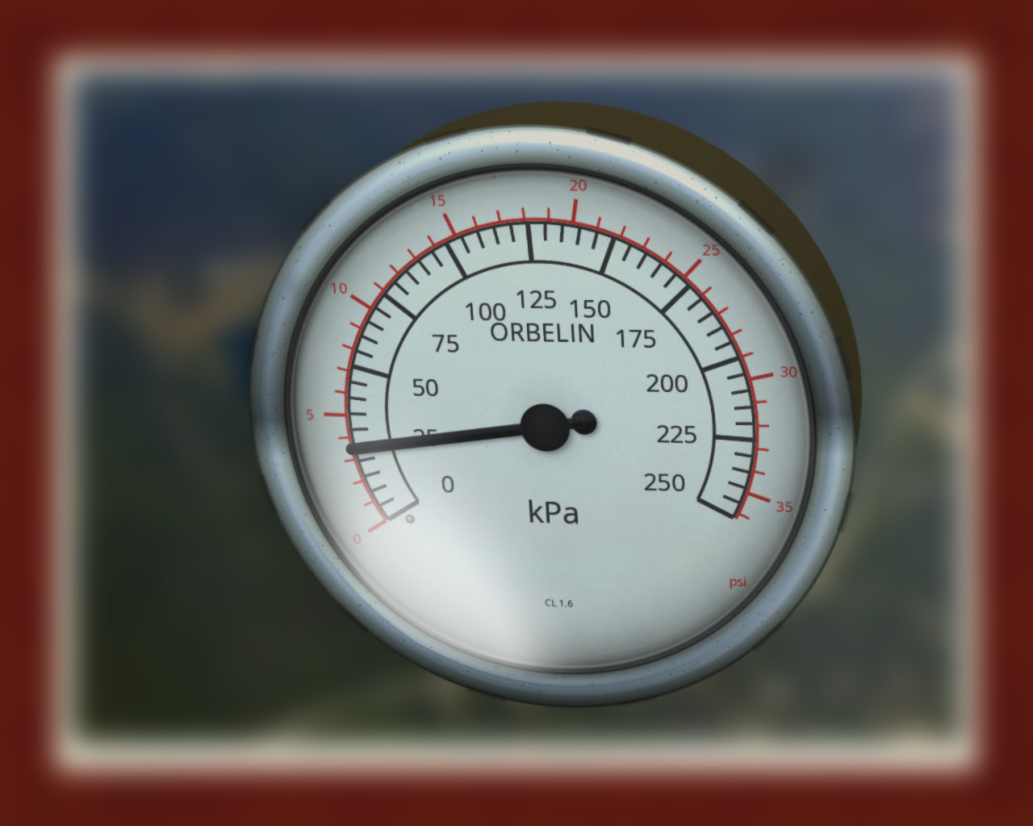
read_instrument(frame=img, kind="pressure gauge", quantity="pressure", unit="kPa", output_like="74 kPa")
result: 25 kPa
